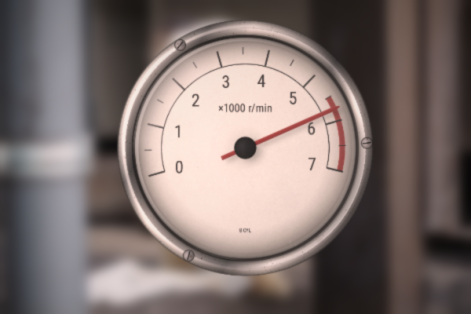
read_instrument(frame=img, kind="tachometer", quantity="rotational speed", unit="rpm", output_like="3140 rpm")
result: 5750 rpm
